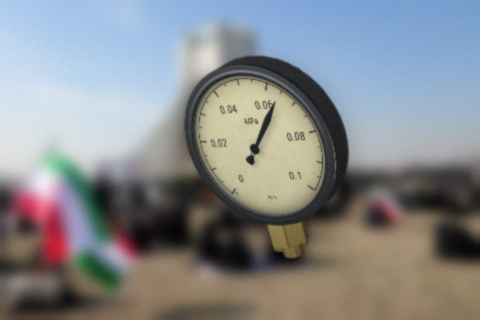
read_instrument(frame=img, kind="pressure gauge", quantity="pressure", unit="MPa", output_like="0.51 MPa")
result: 0.065 MPa
